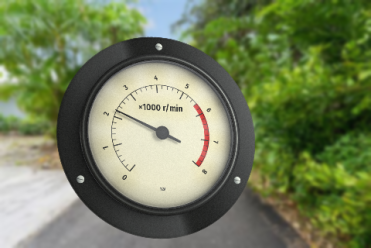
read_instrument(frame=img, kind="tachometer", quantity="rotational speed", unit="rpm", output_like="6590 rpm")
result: 2200 rpm
